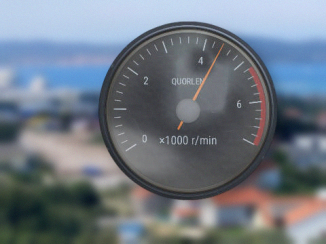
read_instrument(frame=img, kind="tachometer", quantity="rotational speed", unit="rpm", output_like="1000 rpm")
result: 4400 rpm
